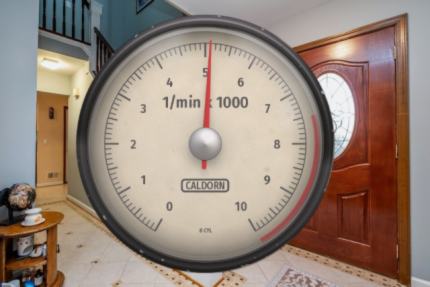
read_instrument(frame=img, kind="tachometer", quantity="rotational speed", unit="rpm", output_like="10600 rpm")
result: 5100 rpm
